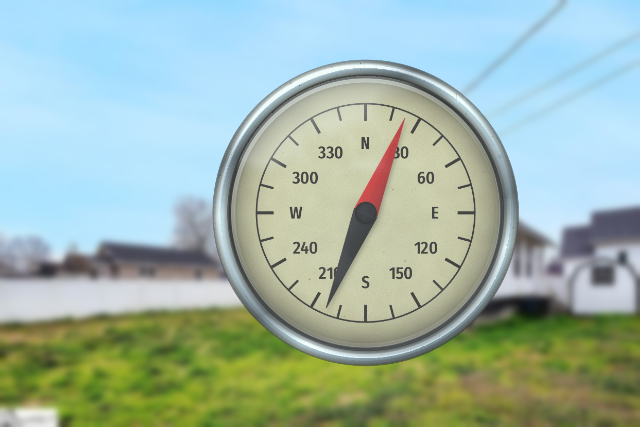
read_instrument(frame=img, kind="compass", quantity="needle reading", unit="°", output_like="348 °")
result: 22.5 °
